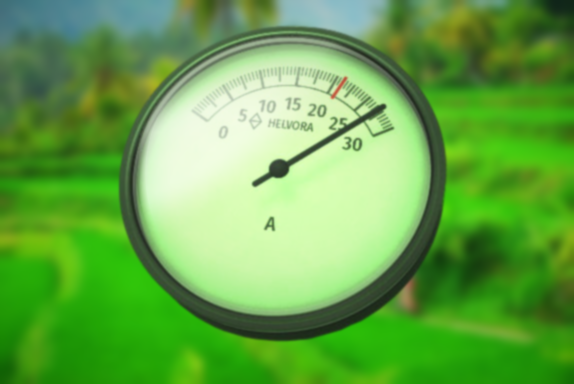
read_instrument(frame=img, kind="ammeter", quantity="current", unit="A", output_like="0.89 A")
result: 27.5 A
